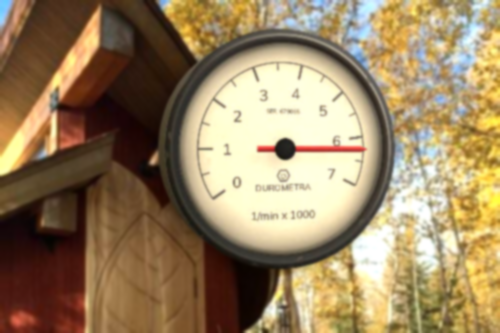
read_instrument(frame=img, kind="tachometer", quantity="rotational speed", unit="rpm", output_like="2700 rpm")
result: 6250 rpm
